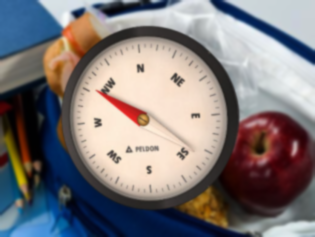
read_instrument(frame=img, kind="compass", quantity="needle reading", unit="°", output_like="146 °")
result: 305 °
